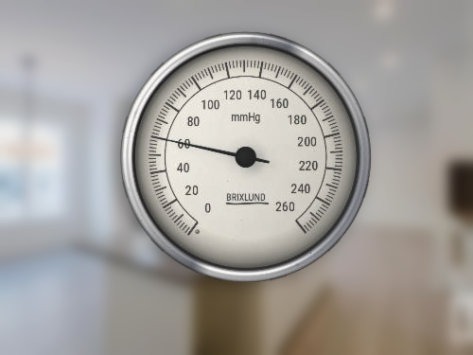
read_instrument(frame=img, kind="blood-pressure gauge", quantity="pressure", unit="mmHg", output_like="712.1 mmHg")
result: 60 mmHg
